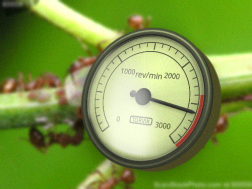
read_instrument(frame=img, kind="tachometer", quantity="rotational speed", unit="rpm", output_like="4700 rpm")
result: 2600 rpm
